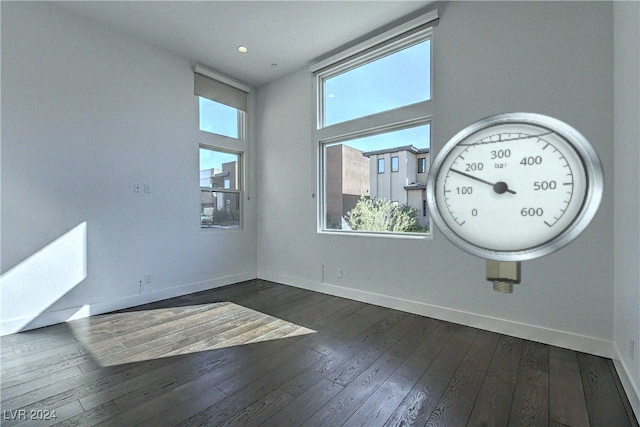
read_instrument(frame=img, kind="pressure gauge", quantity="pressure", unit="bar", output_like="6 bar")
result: 160 bar
